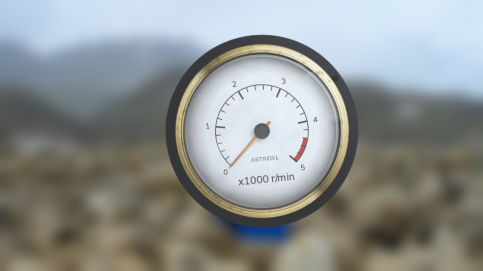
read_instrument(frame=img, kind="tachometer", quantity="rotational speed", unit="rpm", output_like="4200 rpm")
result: 0 rpm
